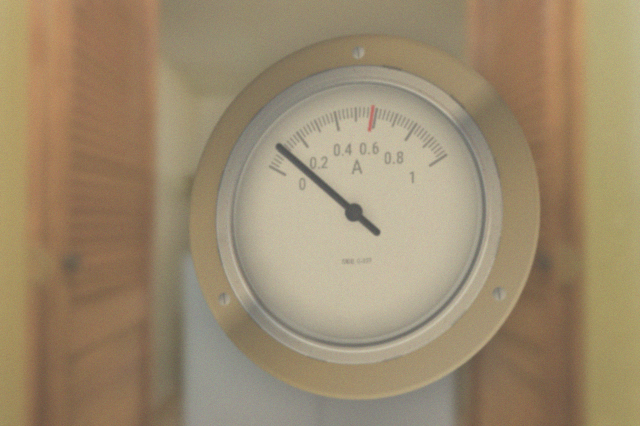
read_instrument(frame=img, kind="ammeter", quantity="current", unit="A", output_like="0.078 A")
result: 0.1 A
